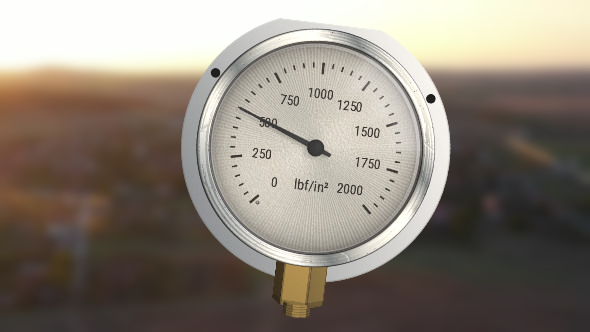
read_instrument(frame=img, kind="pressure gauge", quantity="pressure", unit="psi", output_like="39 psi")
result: 500 psi
